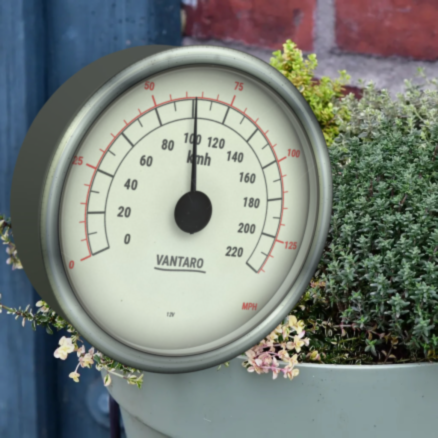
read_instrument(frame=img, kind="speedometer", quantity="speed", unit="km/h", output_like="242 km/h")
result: 100 km/h
